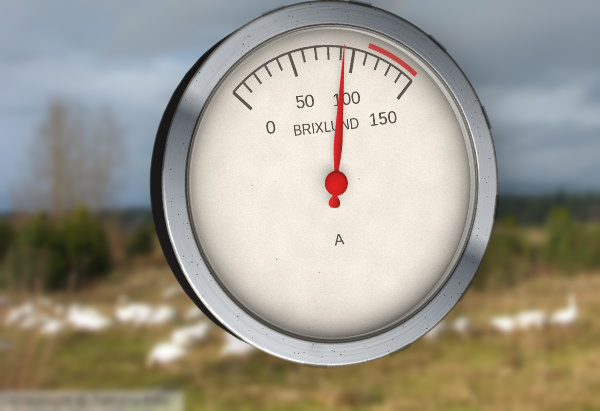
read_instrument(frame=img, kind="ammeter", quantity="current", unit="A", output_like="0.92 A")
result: 90 A
